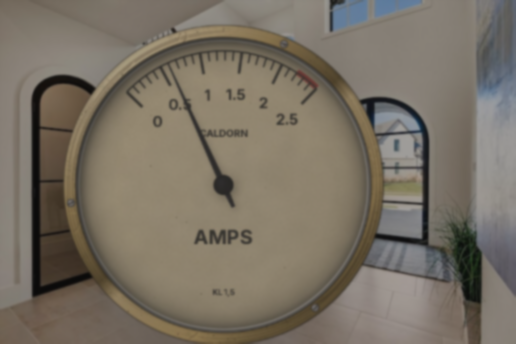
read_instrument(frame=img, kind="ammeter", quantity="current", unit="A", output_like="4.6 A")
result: 0.6 A
